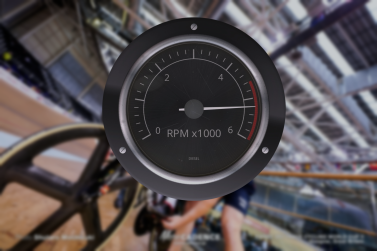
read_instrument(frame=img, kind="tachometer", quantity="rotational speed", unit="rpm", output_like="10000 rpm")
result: 5200 rpm
